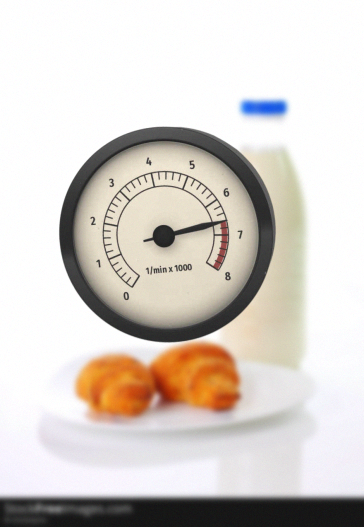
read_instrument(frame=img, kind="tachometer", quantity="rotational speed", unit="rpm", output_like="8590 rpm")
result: 6600 rpm
